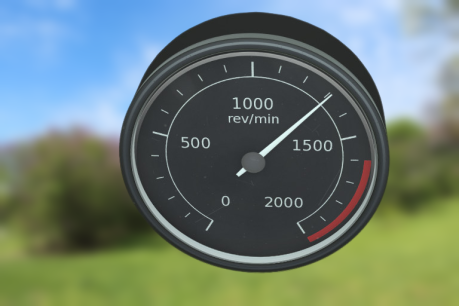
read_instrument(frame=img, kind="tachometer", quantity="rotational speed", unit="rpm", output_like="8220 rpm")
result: 1300 rpm
